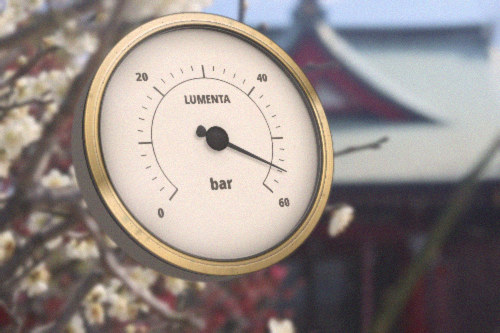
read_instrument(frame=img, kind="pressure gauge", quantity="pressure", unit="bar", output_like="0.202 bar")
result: 56 bar
